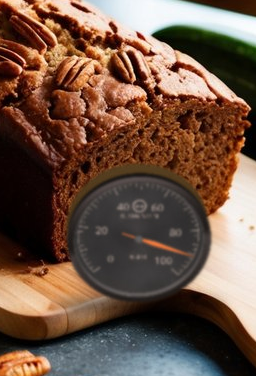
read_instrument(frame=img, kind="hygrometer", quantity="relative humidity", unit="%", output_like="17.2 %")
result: 90 %
